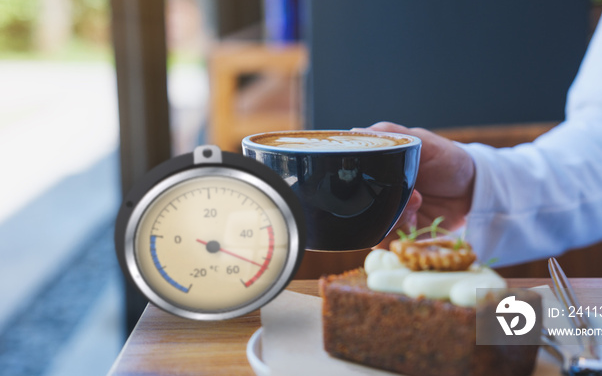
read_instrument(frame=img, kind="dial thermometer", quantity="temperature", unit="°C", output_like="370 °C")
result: 52 °C
